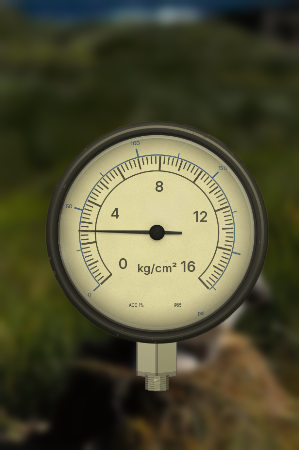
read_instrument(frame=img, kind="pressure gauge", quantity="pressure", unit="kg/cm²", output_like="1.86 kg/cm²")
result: 2.6 kg/cm²
